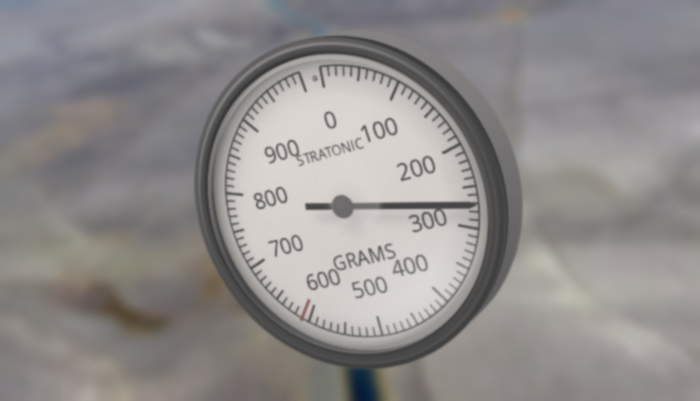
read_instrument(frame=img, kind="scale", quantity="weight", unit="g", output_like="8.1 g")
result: 270 g
